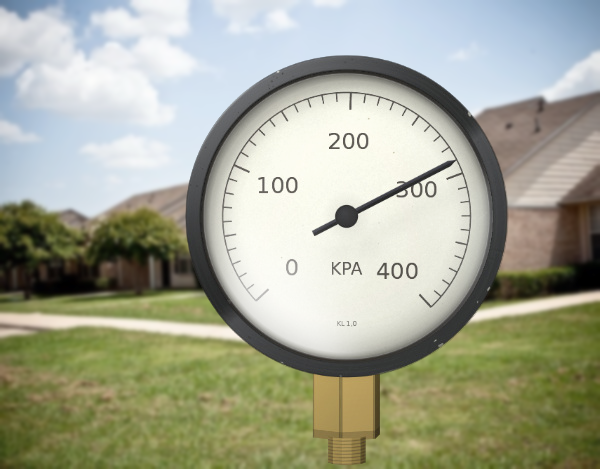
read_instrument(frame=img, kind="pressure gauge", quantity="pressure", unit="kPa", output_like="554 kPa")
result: 290 kPa
